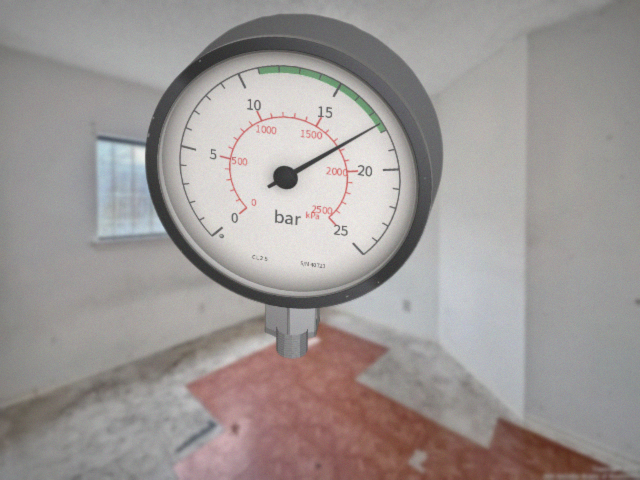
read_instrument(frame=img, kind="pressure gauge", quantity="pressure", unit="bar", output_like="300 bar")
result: 17.5 bar
